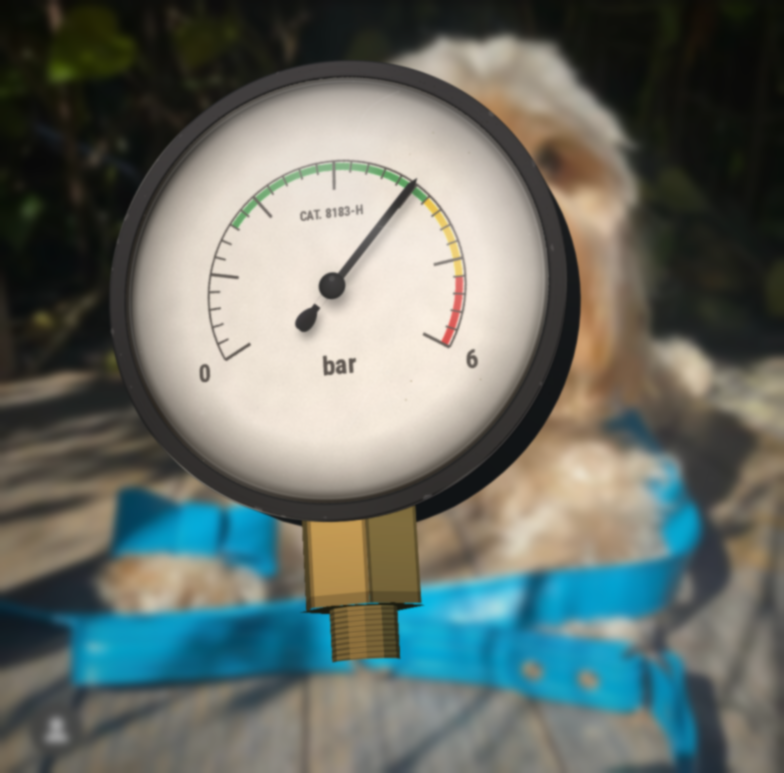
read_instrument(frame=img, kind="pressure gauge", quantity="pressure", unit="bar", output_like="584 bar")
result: 4 bar
